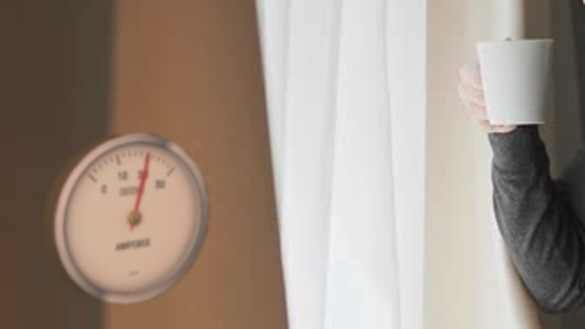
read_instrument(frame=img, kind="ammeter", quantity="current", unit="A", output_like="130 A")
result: 20 A
